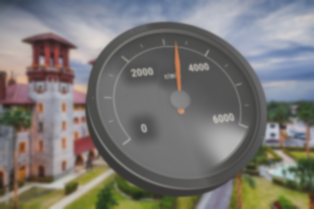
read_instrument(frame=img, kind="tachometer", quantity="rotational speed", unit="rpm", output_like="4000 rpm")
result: 3250 rpm
